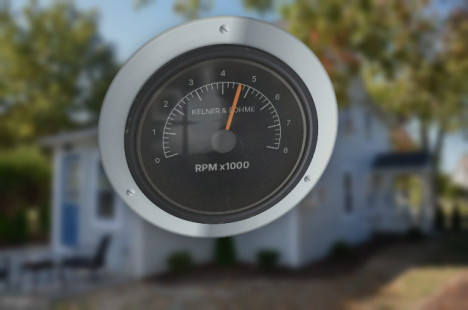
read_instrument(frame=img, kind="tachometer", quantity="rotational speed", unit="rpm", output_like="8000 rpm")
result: 4600 rpm
